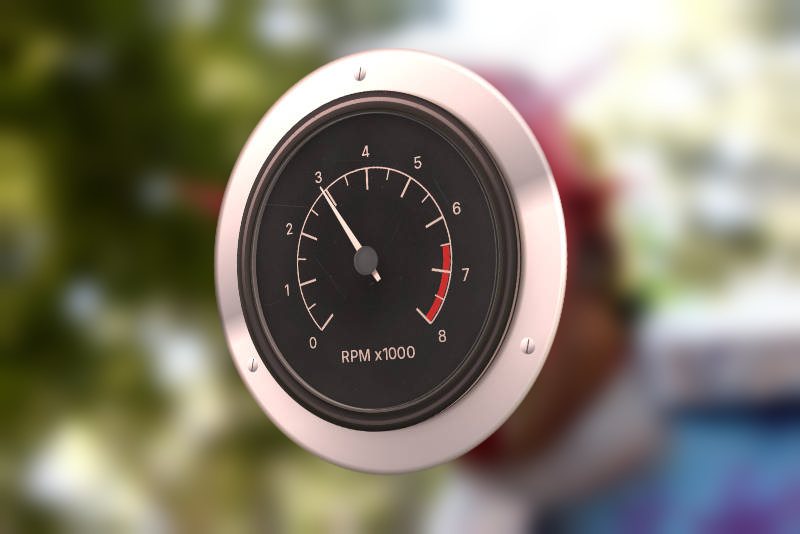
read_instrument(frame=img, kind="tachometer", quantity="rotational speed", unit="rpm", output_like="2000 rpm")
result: 3000 rpm
